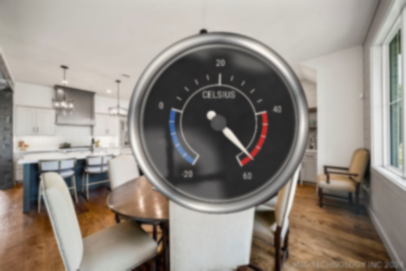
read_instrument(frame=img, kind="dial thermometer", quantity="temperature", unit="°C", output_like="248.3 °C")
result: 56 °C
